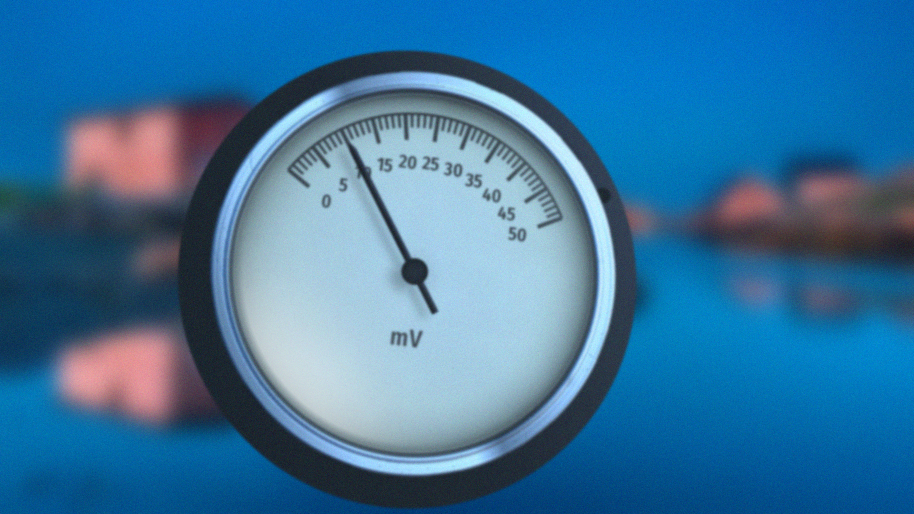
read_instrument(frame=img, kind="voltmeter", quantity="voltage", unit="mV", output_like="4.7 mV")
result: 10 mV
